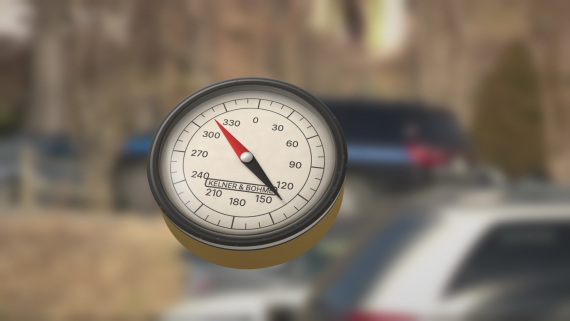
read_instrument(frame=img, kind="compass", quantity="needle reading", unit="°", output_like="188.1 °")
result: 315 °
